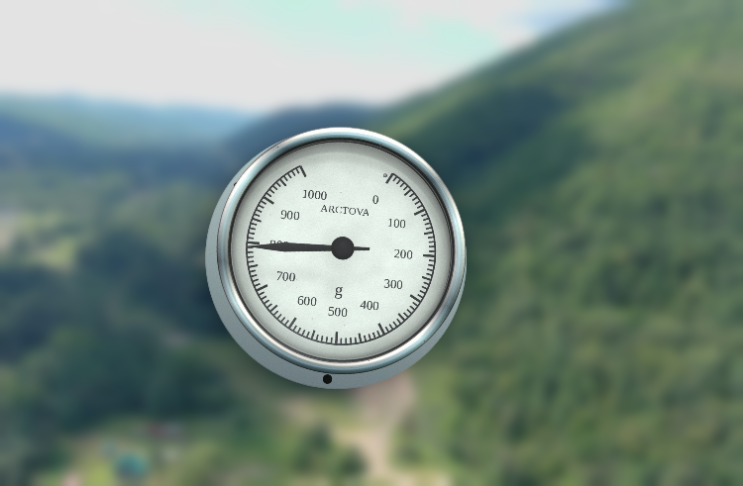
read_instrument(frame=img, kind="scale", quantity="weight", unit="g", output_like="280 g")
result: 790 g
